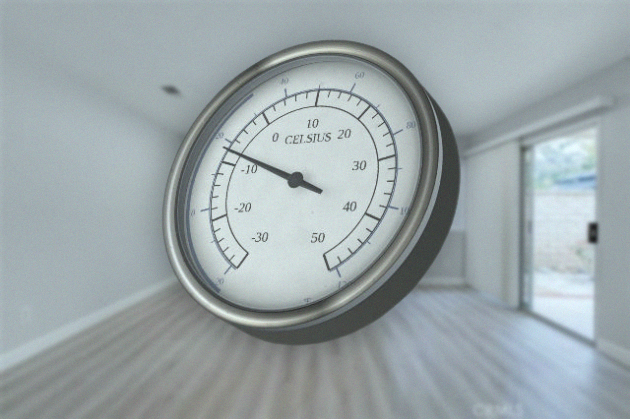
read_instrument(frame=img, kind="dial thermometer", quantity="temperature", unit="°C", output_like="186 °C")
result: -8 °C
